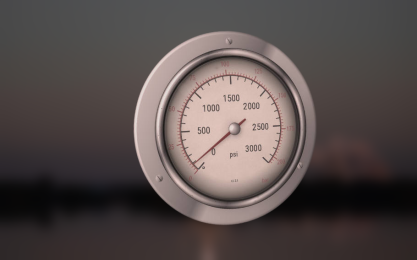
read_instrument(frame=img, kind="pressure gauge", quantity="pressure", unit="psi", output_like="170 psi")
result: 100 psi
